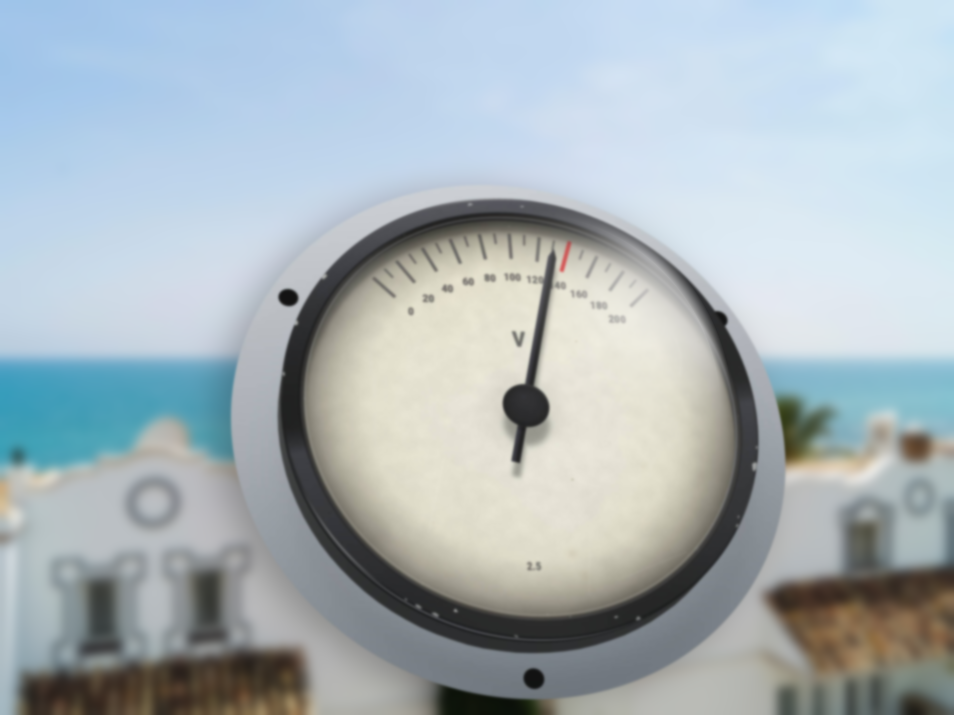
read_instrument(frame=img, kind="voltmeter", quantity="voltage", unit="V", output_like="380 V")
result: 130 V
